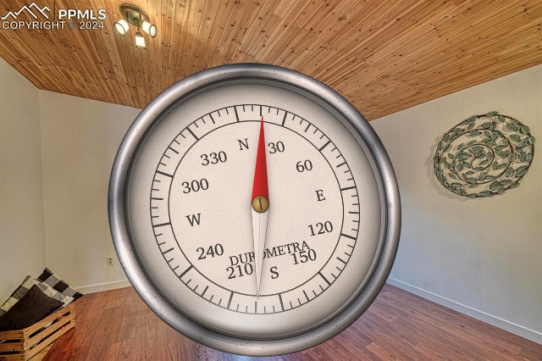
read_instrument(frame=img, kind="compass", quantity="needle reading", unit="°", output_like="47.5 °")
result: 15 °
